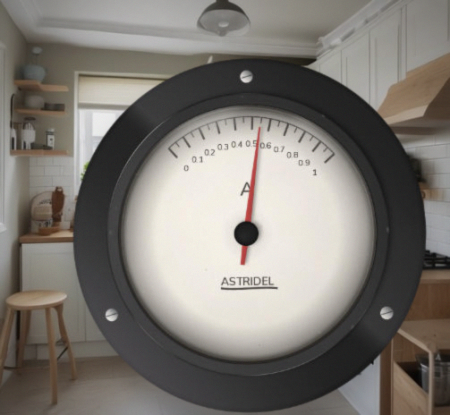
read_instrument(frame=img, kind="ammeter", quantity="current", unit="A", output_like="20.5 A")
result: 0.55 A
